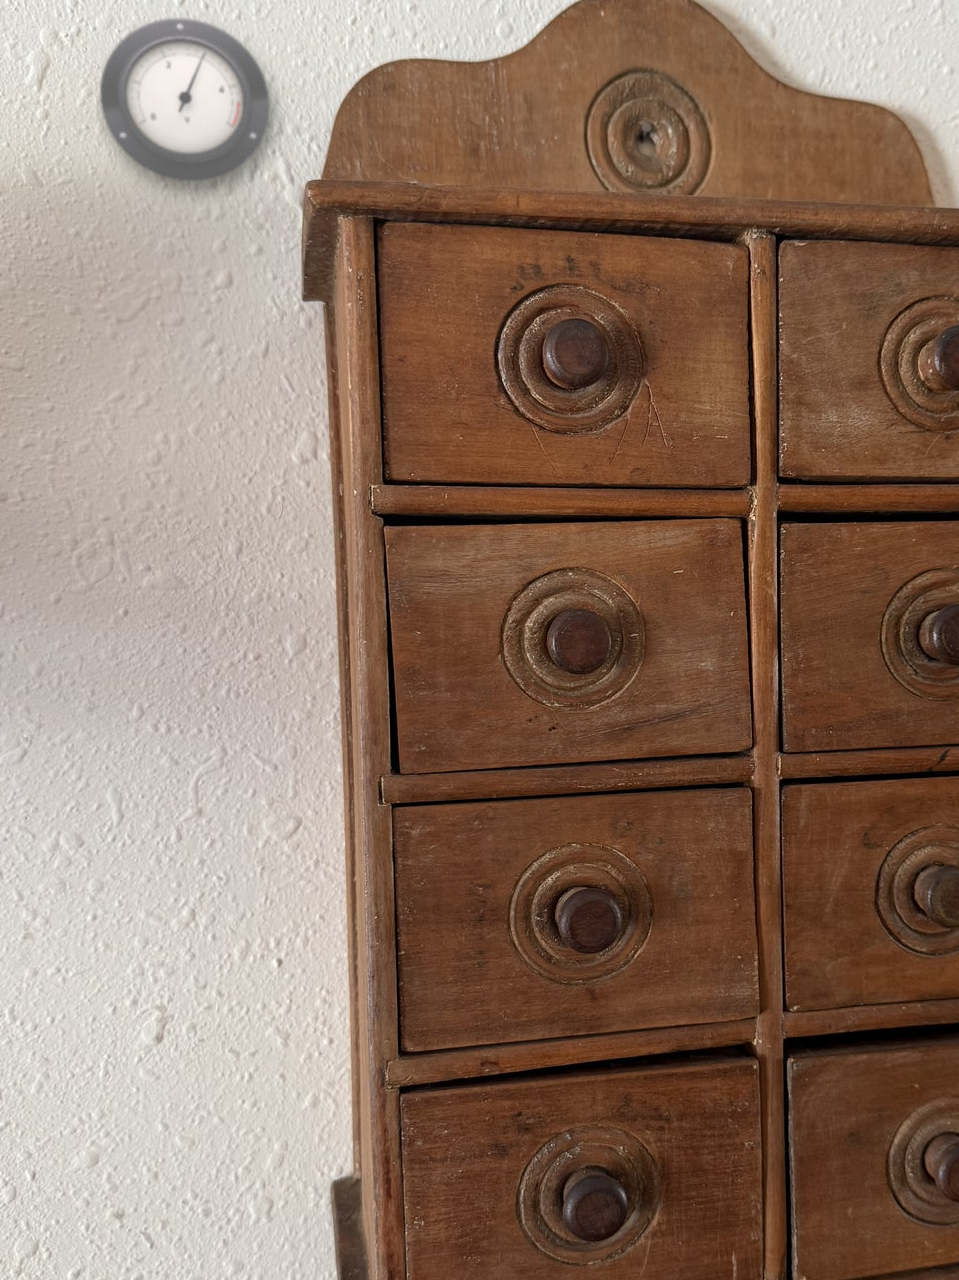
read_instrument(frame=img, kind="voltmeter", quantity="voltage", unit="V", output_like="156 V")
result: 3 V
